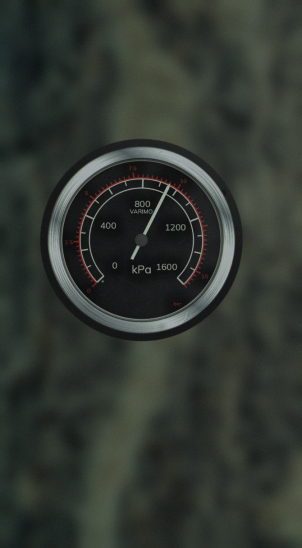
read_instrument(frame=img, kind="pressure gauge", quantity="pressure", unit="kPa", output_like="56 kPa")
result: 950 kPa
